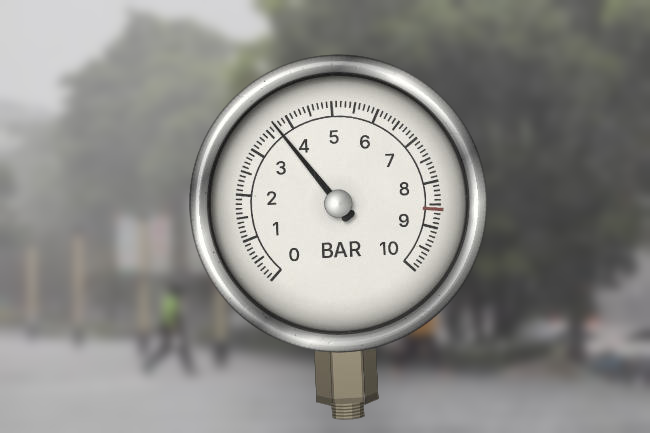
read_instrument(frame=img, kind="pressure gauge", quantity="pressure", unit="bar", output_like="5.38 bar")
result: 3.7 bar
